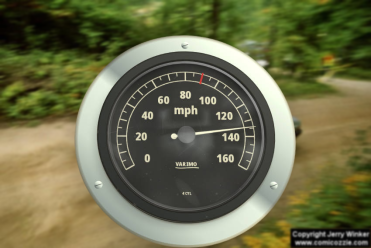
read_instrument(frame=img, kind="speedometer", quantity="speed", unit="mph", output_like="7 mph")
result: 135 mph
